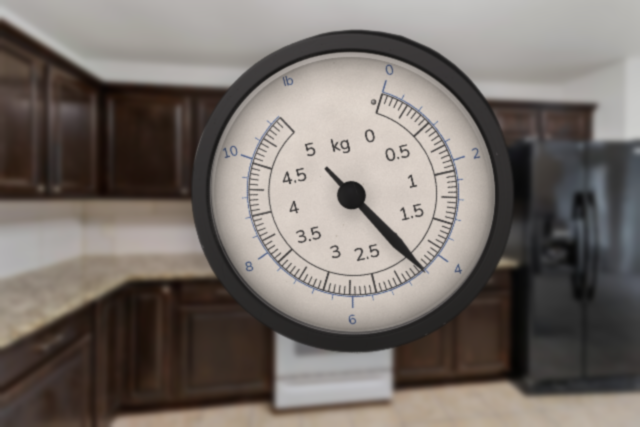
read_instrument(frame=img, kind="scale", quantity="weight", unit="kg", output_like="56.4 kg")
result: 2 kg
